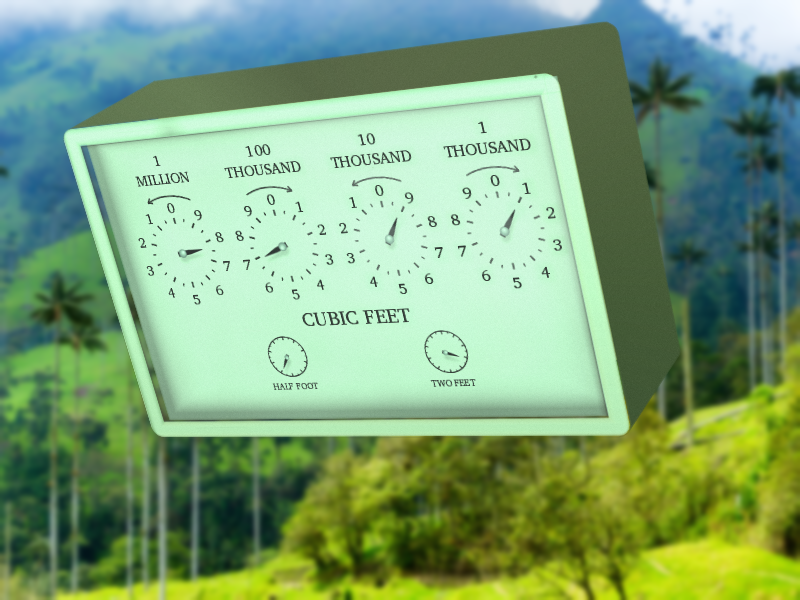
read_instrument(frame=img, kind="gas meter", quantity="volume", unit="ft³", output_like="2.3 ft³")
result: 769100 ft³
